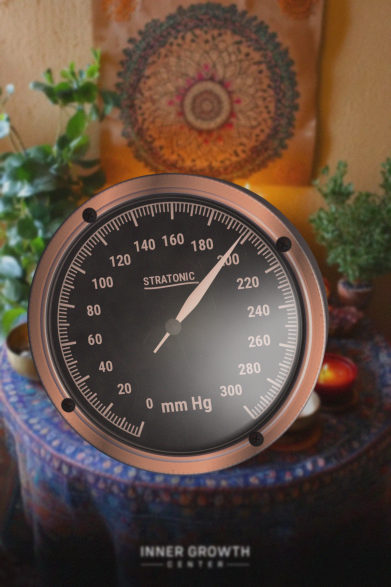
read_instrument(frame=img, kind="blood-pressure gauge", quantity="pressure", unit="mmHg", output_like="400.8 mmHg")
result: 198 mmHg
